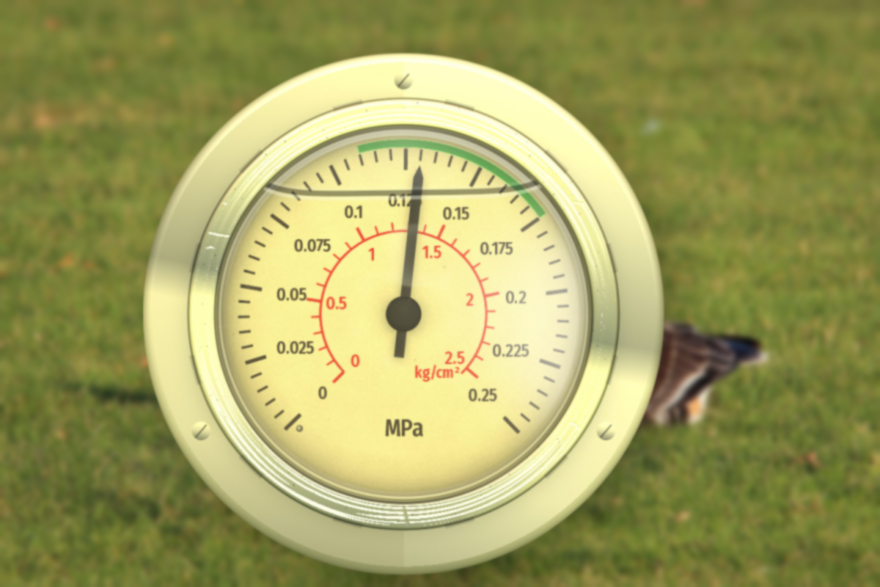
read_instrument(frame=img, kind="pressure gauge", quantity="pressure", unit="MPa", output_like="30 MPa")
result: 0.13 MPa
